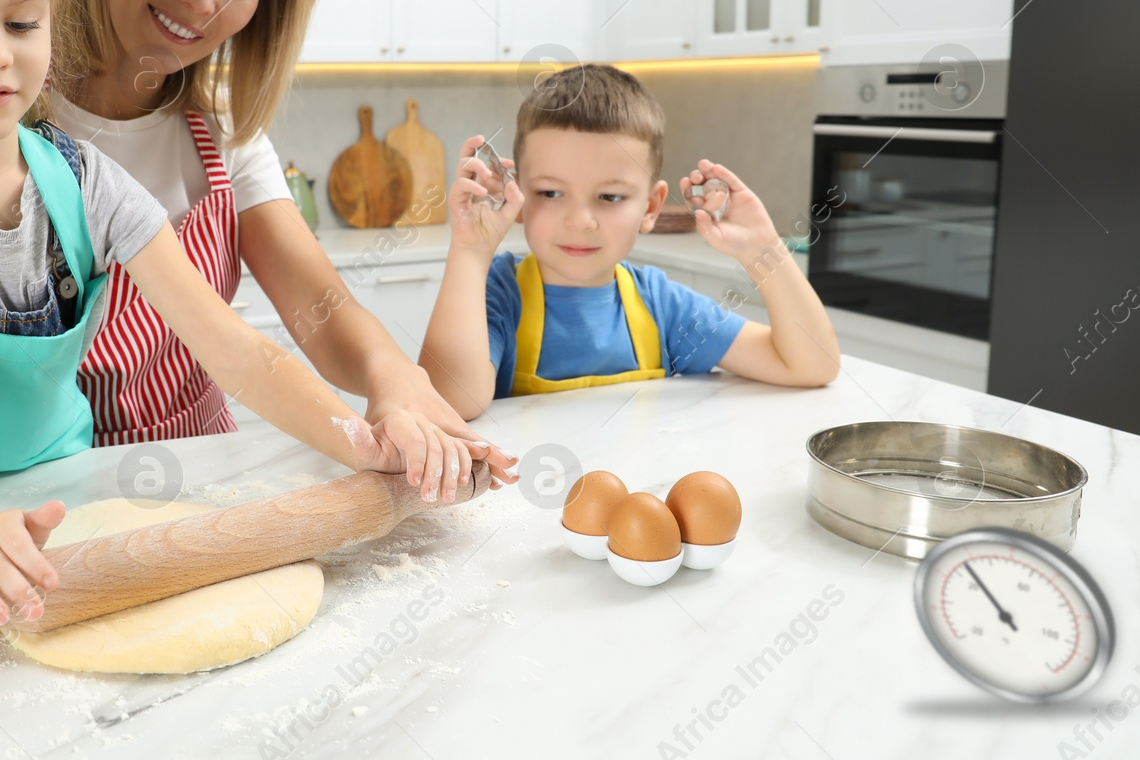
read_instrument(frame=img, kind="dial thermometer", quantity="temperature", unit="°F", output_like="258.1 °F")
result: 28 °F
